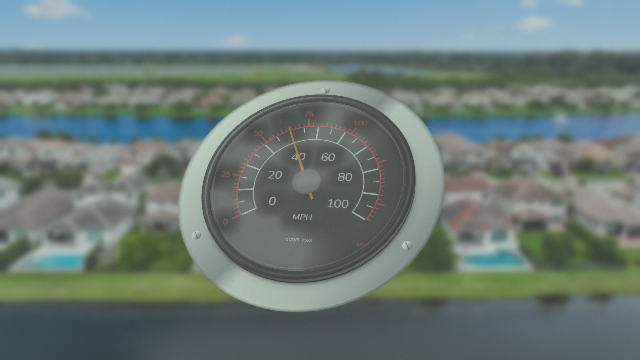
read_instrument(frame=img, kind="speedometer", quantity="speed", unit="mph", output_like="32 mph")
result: 40 mph
